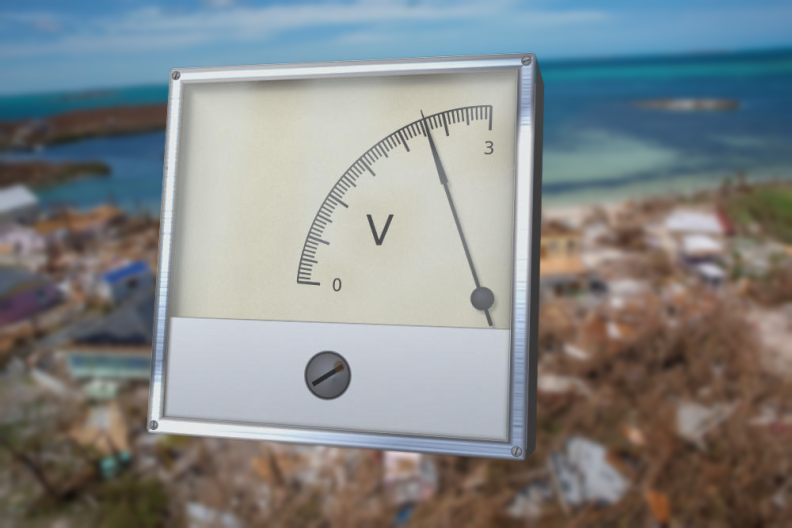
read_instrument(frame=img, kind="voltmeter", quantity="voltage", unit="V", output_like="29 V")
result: 2.3 V
